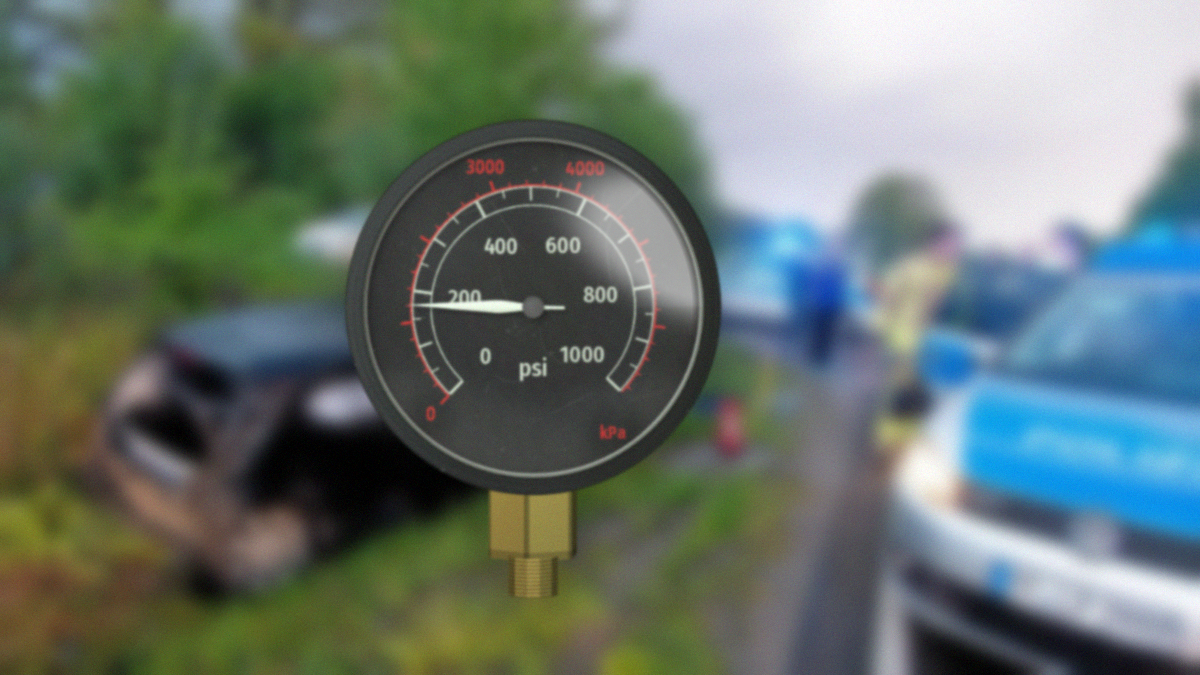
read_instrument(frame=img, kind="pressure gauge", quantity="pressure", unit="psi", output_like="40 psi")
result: 175 psi
